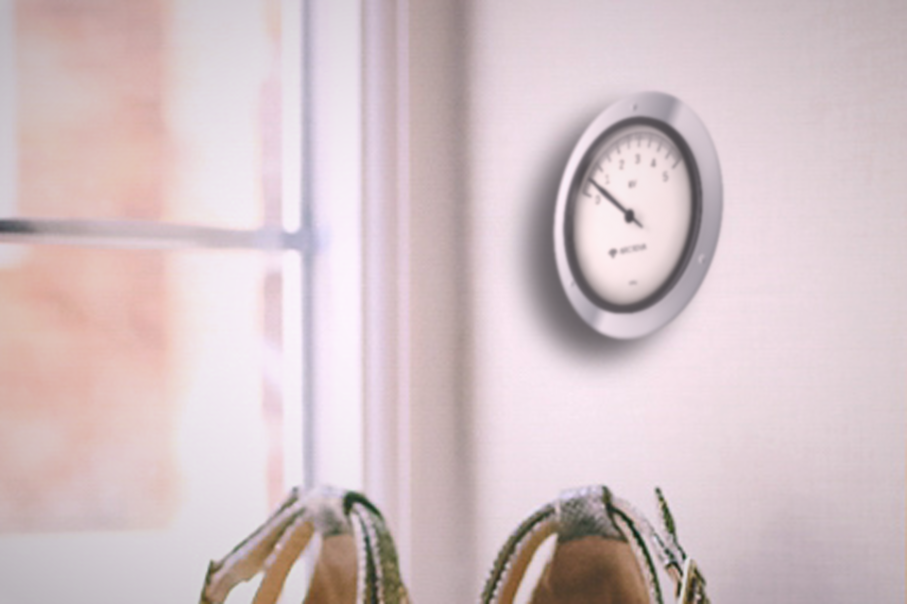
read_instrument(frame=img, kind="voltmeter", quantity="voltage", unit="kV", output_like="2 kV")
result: 0.5 kV
